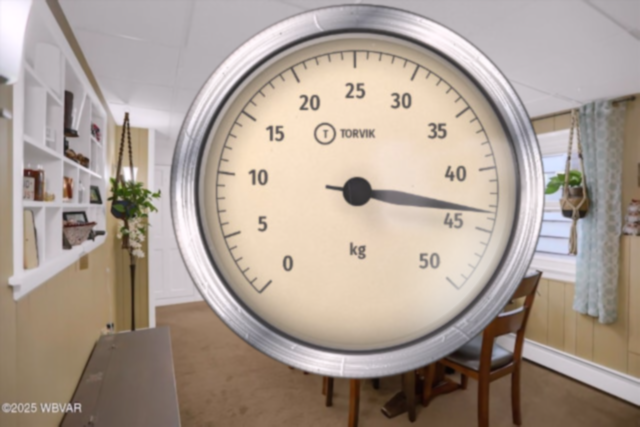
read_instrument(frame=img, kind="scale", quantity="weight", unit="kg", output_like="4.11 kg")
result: 43.5 kg
